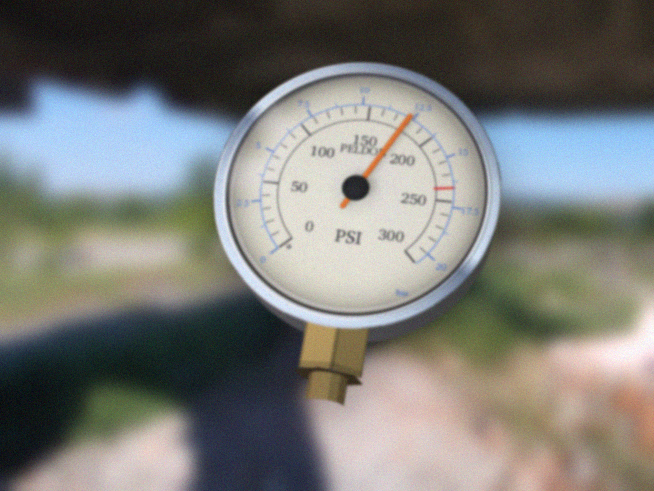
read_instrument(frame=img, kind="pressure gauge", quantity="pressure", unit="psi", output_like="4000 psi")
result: 180 psi
